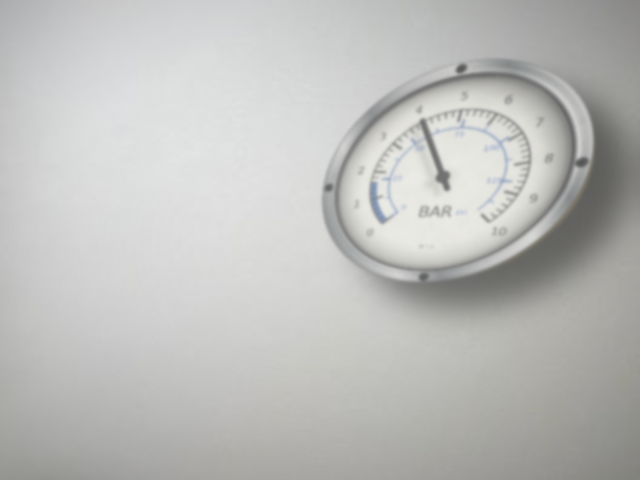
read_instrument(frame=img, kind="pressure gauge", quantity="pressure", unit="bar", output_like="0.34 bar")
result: 4 bar
